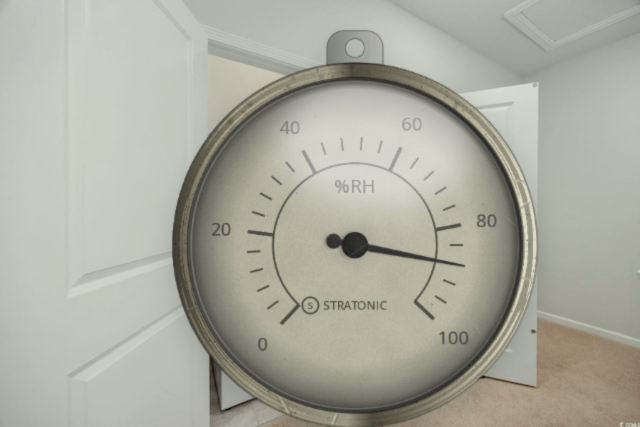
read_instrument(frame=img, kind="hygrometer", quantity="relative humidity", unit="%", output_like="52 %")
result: 88 %
